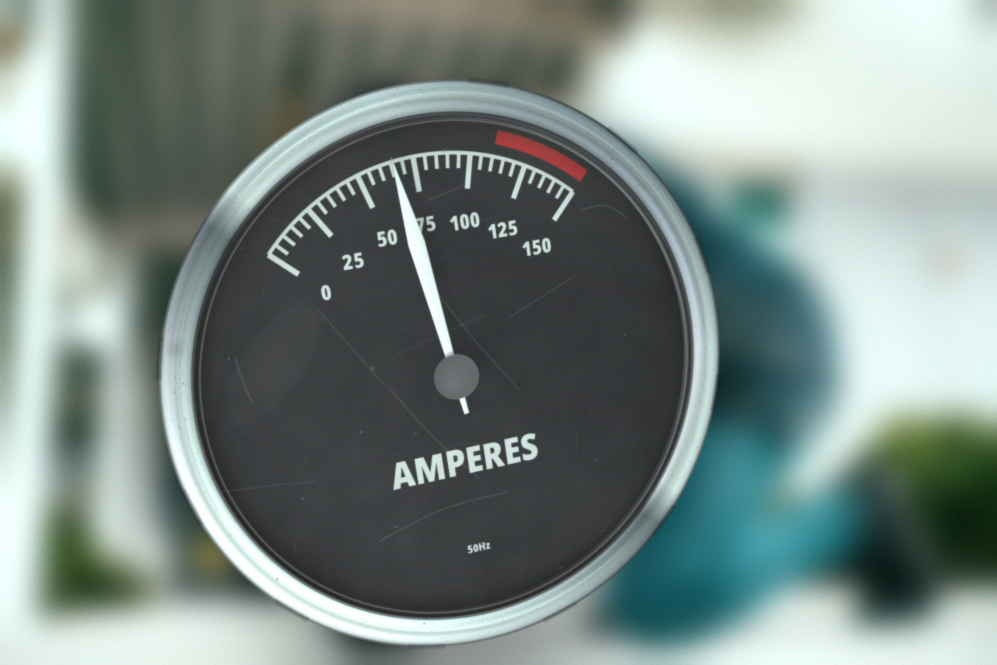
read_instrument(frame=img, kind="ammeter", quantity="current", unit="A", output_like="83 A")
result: 65 A
